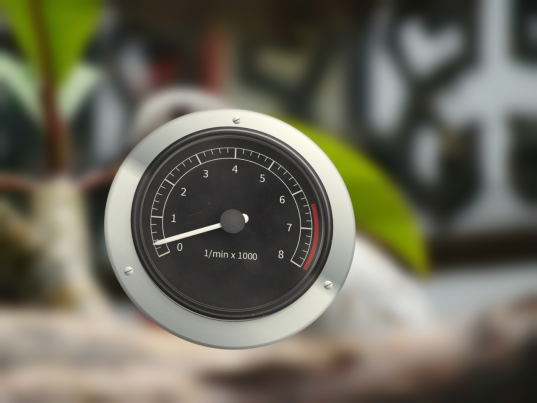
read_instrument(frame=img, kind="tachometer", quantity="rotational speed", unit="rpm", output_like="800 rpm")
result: 300 rpm
